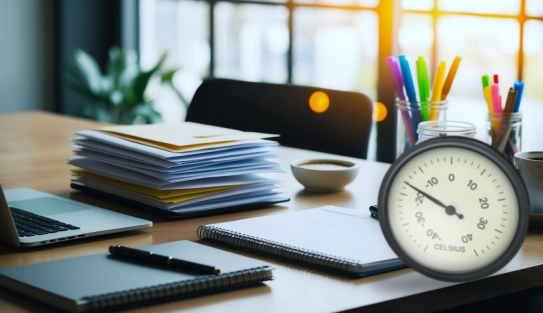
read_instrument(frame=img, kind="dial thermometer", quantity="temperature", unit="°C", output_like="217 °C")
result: -16 °C
